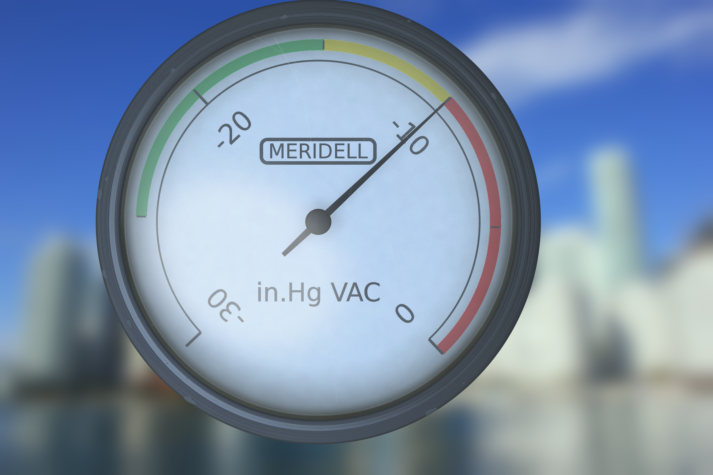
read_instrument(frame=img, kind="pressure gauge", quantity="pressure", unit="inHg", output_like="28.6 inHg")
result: -10 inHg
